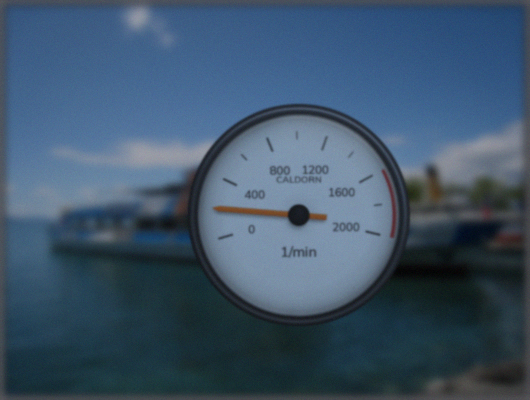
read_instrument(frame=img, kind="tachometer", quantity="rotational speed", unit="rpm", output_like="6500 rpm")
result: 200 rpm
